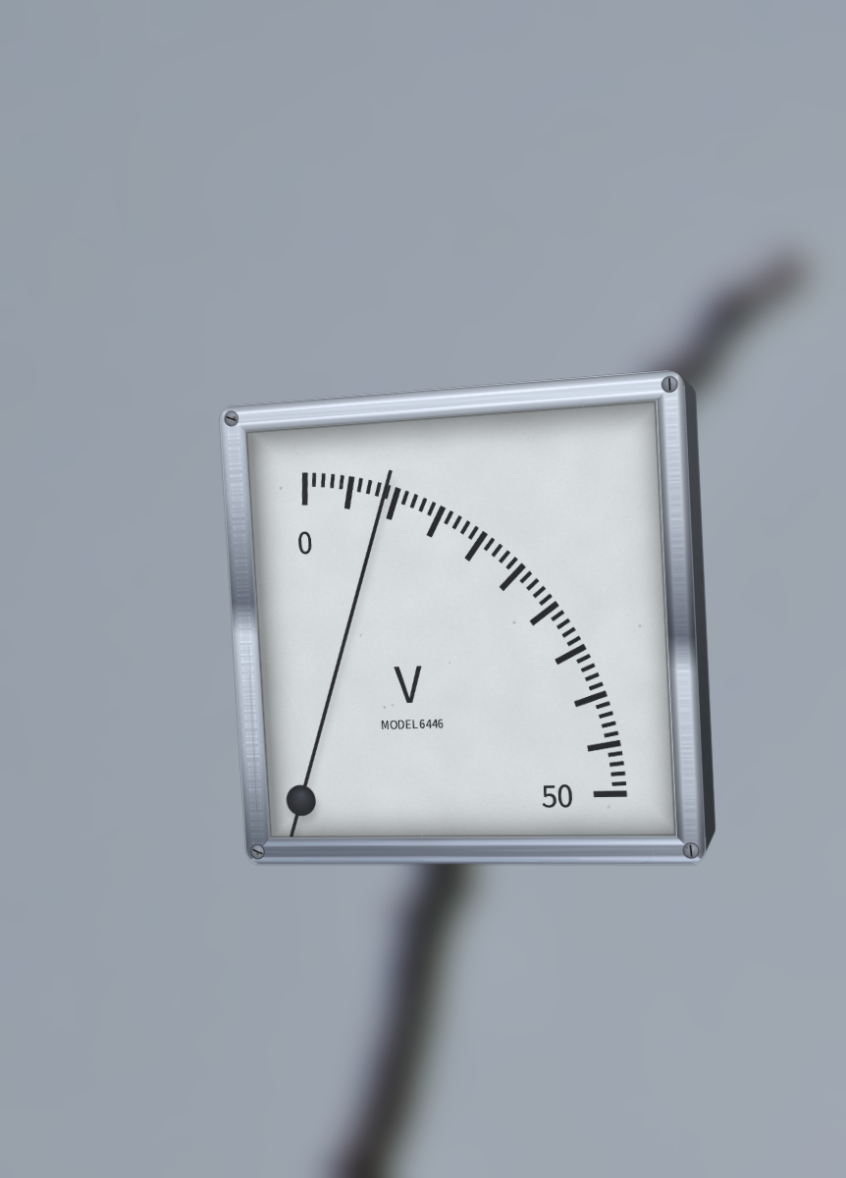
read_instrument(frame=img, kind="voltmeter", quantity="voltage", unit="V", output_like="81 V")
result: 9 V
